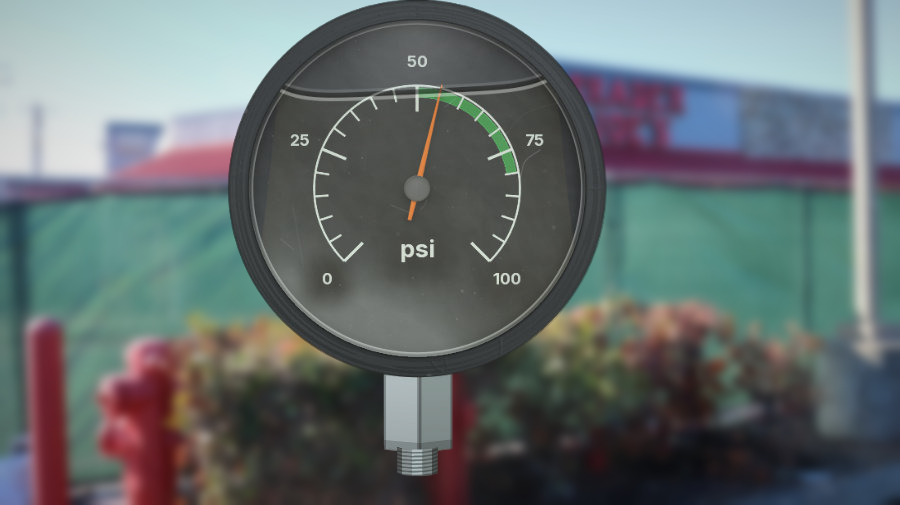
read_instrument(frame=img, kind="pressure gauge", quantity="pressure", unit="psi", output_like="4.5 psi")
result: 55 psi
